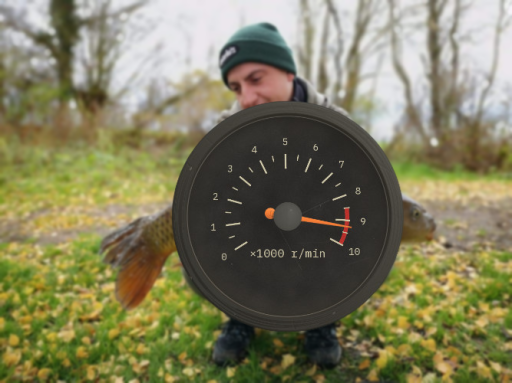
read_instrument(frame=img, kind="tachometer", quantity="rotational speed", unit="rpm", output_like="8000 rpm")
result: 9250 rpm
